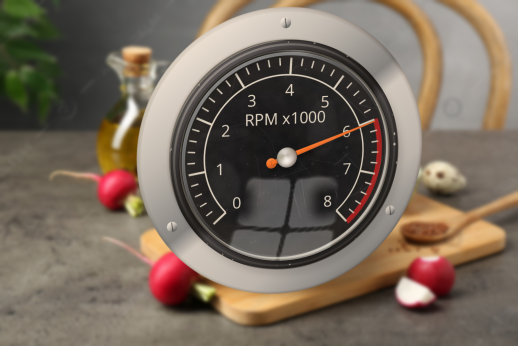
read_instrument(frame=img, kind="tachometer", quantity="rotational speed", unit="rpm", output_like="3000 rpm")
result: 6000 rpm
